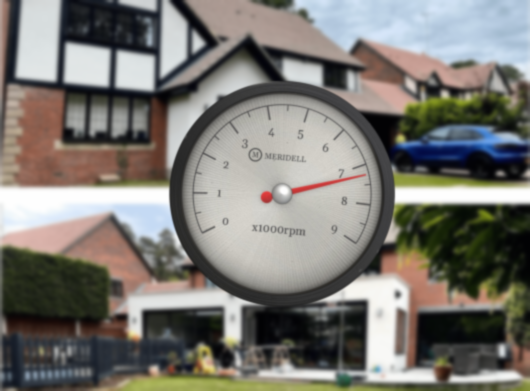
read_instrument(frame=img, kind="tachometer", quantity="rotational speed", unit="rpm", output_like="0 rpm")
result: 7250 rpm
